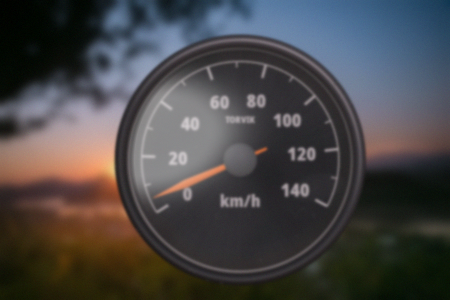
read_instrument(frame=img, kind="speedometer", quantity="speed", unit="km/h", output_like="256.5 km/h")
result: 5 km/h
